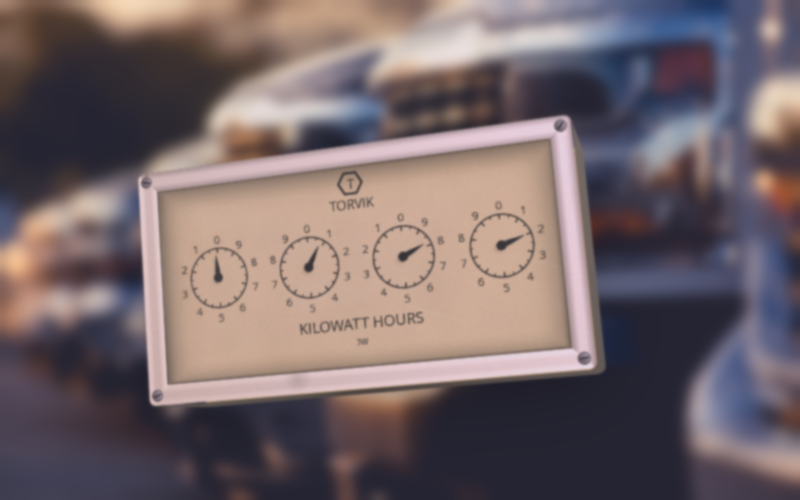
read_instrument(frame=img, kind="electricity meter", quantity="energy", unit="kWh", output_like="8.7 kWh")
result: 82 kWh
